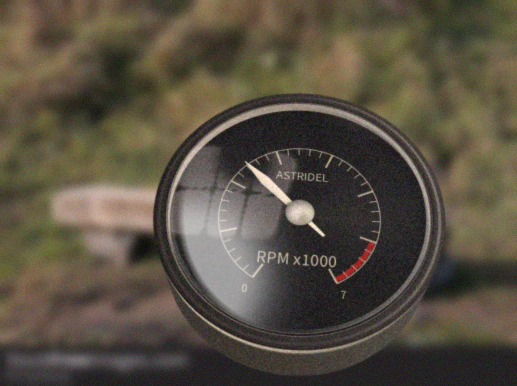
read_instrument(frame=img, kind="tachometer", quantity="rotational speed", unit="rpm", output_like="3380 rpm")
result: 2400 rpm
